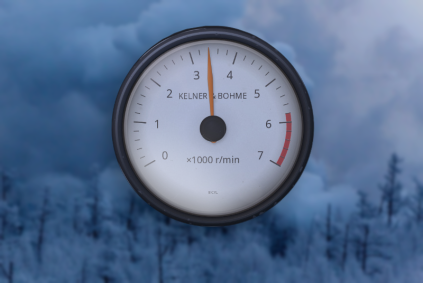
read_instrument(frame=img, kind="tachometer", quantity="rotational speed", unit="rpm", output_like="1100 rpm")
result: 3400 rpm
